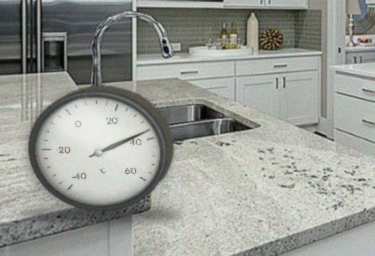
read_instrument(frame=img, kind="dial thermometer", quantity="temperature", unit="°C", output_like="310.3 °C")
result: 36 °C
